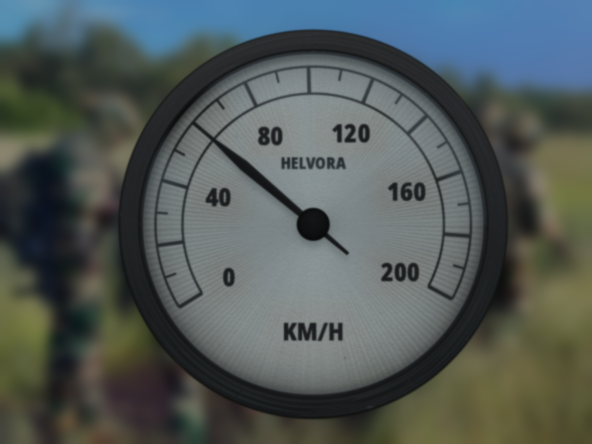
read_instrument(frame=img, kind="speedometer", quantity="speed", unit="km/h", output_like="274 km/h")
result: 60 km/h
